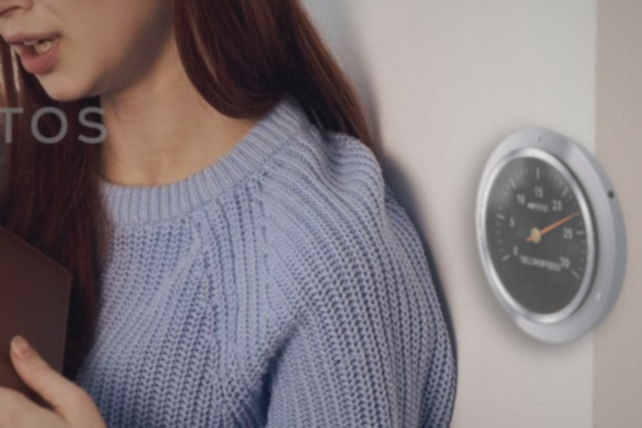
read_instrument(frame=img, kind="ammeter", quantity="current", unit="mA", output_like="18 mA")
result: 23 mA
